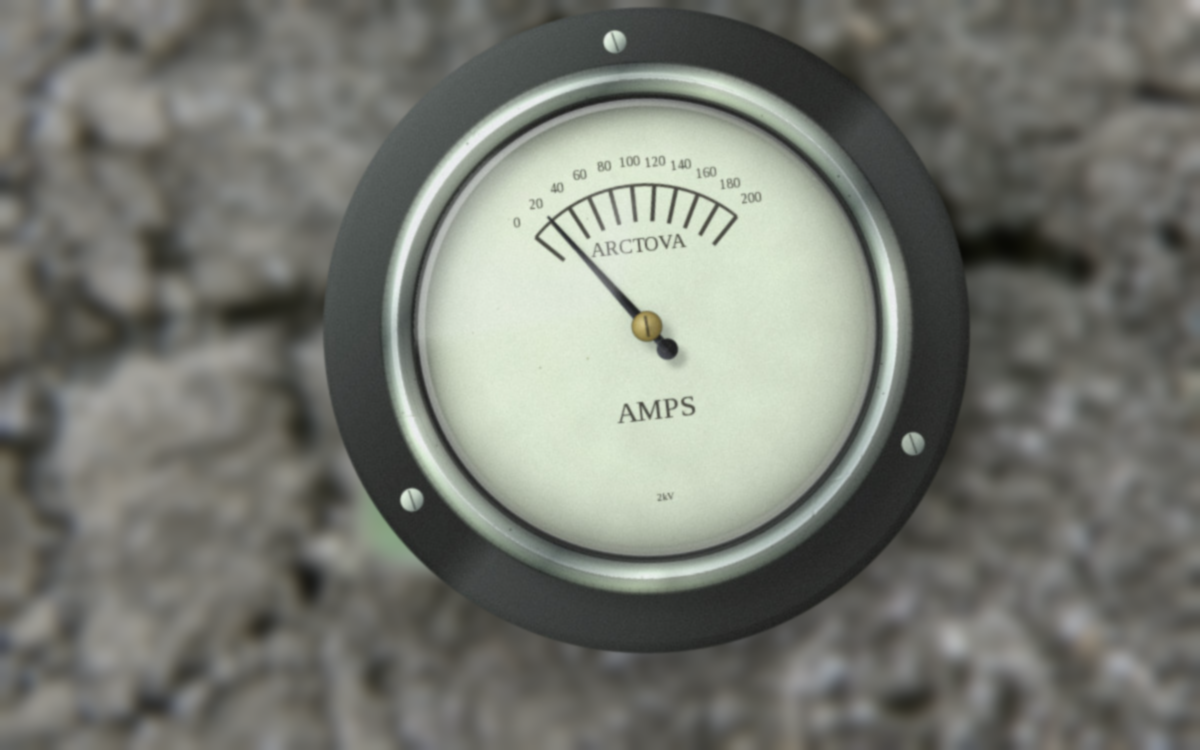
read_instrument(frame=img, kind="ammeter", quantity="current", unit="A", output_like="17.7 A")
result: 20 A
